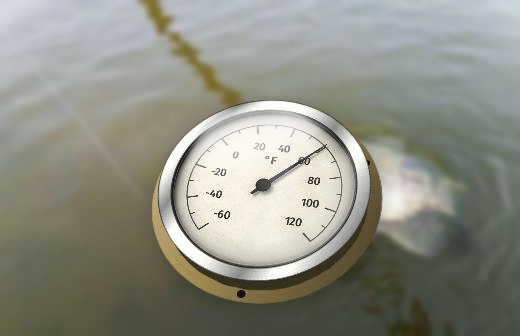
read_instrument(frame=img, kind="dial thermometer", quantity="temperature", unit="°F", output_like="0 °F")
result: 60 °F
